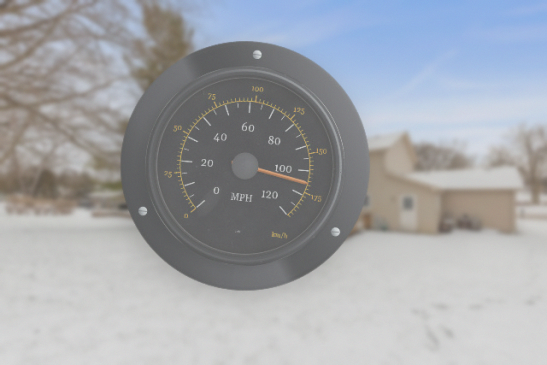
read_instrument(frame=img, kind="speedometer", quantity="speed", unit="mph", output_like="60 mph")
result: 105 mph
